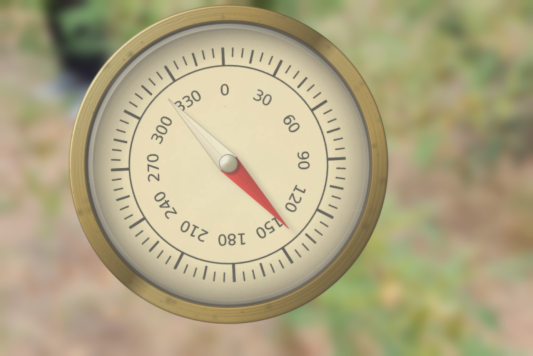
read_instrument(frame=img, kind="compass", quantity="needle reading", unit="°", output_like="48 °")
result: 140 °
